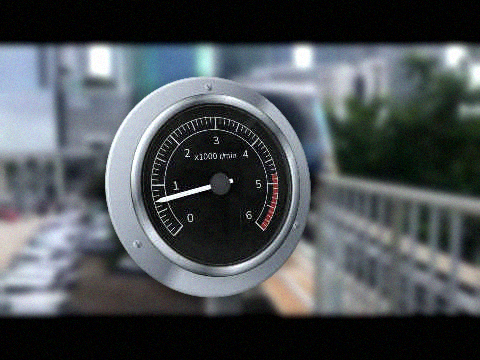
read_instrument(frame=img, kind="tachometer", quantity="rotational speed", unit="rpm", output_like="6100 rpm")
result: 700 rpm
